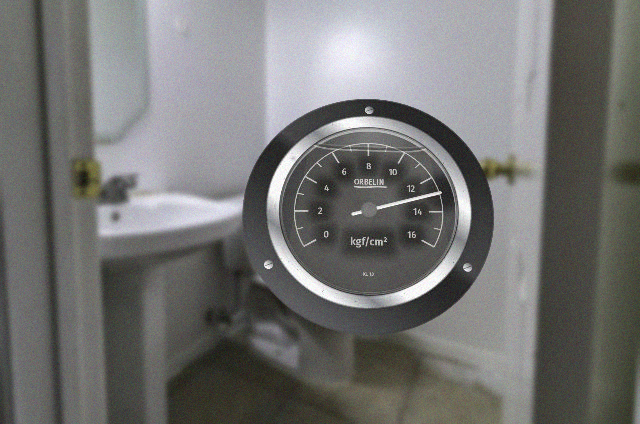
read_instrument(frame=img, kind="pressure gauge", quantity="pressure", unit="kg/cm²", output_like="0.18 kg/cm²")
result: 13 kg/cm²
